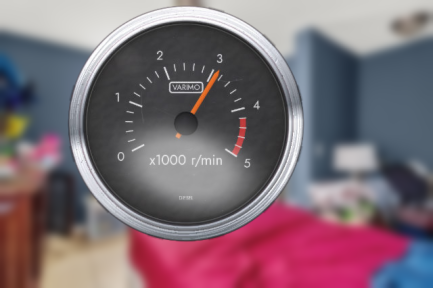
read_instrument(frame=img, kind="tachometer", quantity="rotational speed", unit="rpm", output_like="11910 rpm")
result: 3100 rpm
